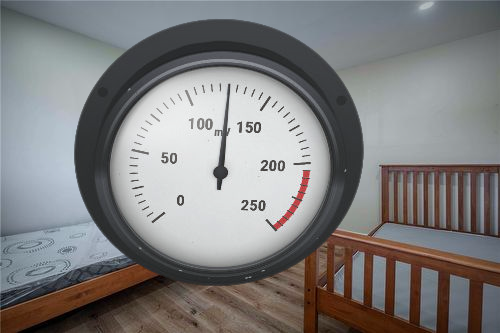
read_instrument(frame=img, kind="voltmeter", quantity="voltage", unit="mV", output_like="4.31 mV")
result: 125 mV
